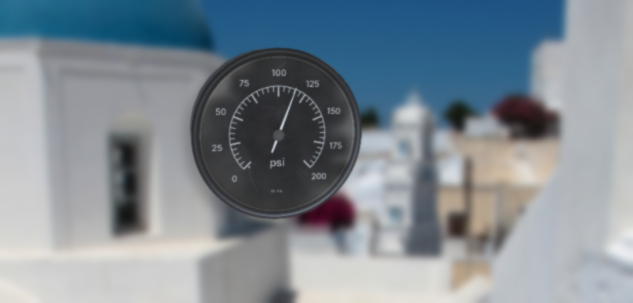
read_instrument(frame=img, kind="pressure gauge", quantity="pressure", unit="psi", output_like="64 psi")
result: 115 psi
